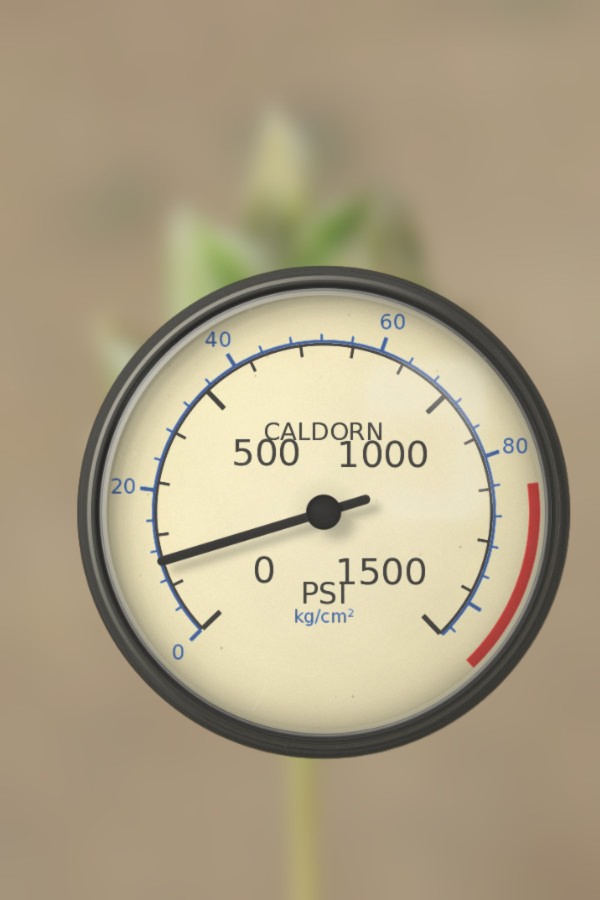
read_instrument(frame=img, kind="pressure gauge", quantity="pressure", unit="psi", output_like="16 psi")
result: 150 psi
